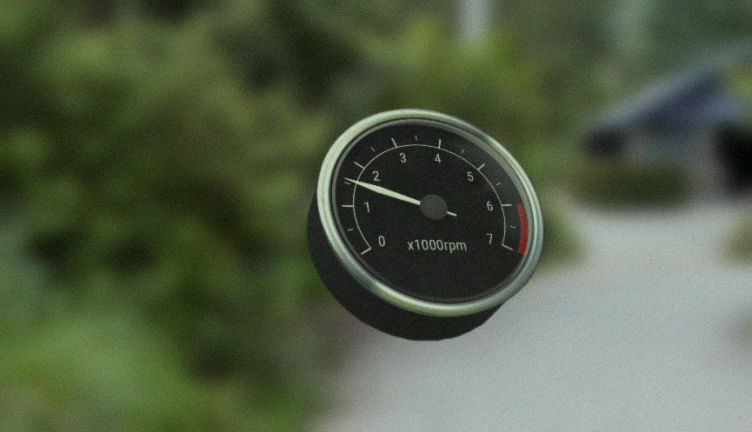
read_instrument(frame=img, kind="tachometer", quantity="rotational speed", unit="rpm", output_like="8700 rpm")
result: 1500 rpm
